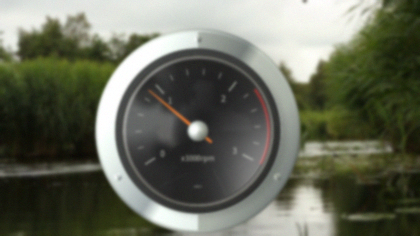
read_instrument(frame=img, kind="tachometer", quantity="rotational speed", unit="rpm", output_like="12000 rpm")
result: 900 rpm
